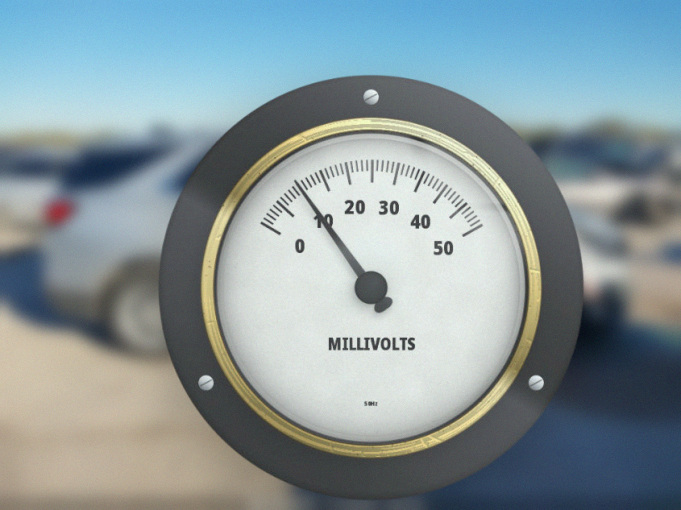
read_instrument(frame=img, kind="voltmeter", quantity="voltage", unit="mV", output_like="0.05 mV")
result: 10 mV
